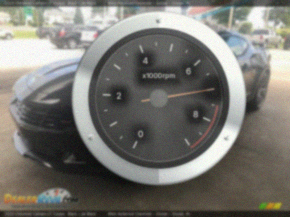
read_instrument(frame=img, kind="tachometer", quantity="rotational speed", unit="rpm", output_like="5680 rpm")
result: 7000 rpm
